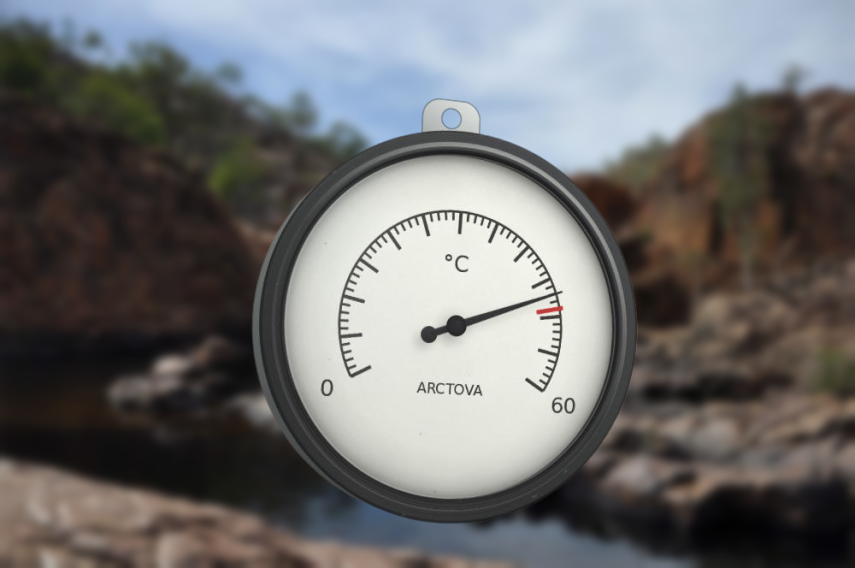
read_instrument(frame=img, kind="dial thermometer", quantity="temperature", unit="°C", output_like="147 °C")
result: 47 °C
